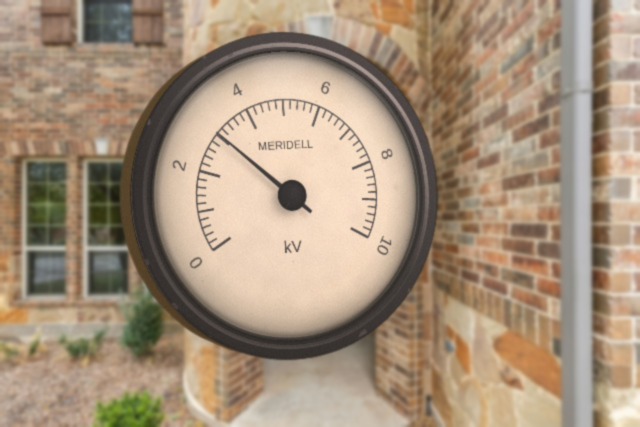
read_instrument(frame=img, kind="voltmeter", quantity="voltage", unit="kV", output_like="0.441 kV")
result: 3 kV
